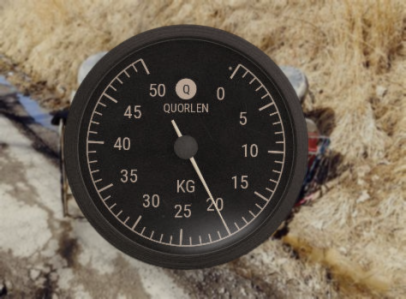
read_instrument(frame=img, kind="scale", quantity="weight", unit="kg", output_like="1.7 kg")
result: 20 kg
